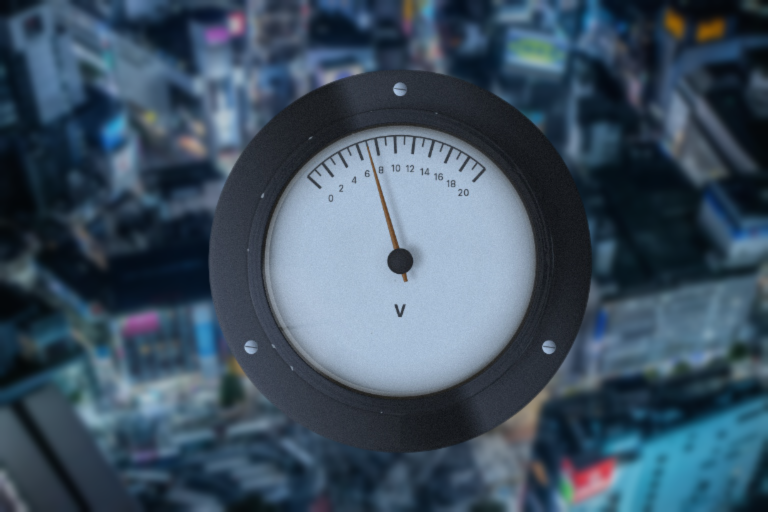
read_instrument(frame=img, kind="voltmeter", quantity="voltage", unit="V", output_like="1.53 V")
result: 7 V
